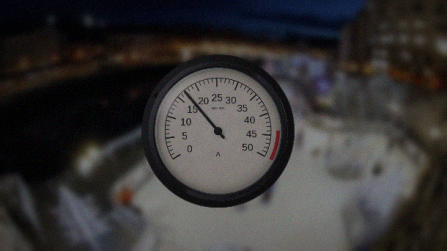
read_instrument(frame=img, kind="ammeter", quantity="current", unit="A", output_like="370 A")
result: 17 A
